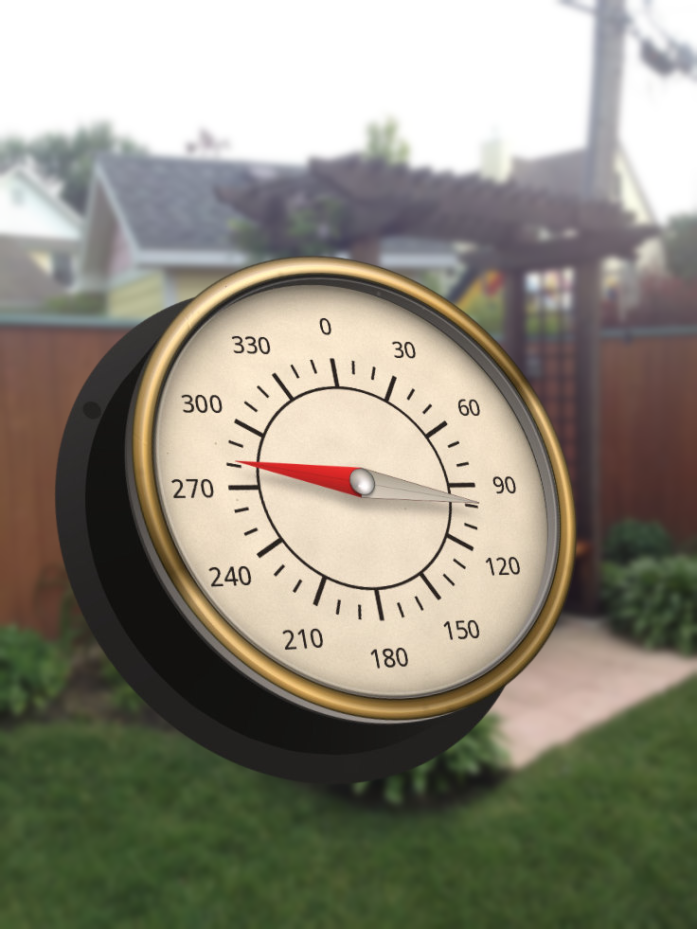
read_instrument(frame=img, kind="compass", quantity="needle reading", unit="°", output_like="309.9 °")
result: 280 °
